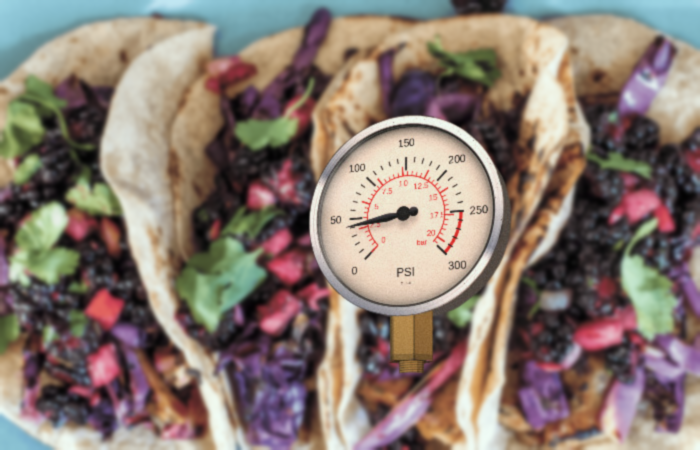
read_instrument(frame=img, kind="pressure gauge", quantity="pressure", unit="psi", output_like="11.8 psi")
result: 40 psi
